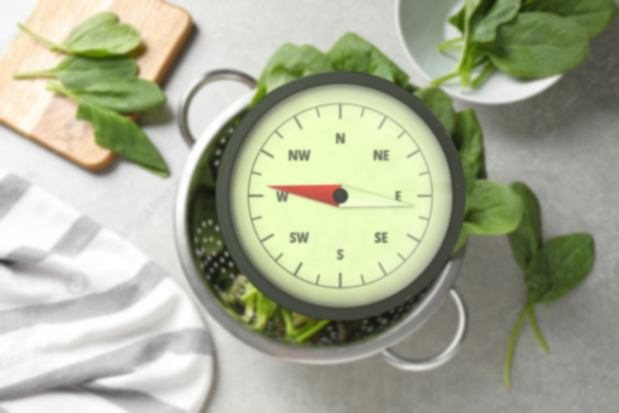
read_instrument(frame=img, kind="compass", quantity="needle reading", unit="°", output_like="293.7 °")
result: 277.5 °
